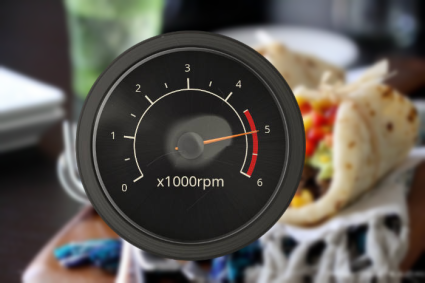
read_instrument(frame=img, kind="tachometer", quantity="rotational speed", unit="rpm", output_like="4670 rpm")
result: 5000 rpm
